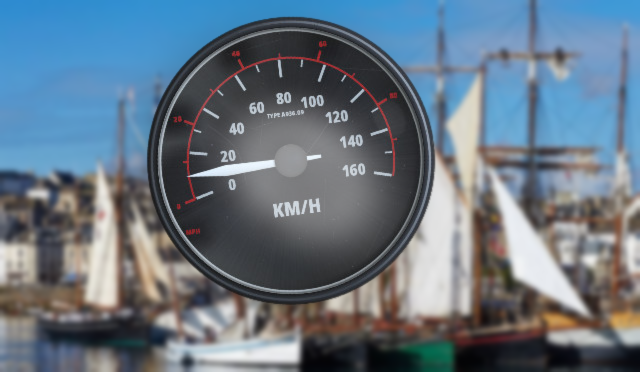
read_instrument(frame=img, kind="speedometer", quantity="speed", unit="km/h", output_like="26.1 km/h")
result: 10 km/h
